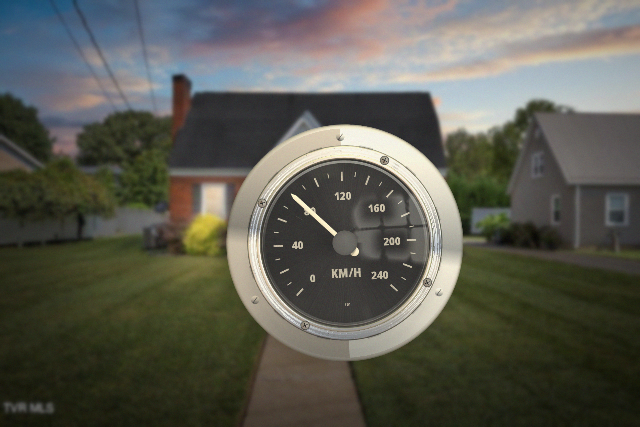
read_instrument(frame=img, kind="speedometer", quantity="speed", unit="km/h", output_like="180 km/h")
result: 80 km/h
